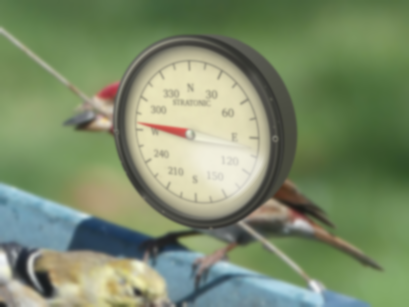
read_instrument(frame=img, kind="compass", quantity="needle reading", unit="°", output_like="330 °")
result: 277.5 °
